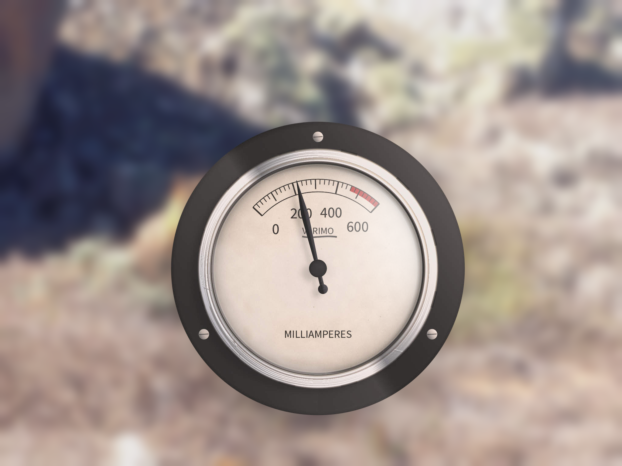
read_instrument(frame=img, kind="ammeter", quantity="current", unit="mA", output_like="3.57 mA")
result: 220 mA
